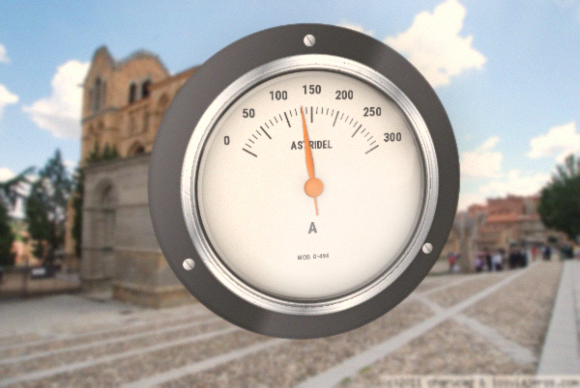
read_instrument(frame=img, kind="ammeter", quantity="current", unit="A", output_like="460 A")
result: 130 A
